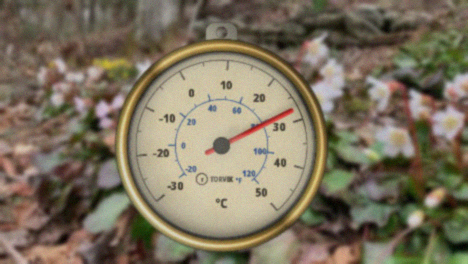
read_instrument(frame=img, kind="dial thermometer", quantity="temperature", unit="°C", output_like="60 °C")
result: 27.5 °C
